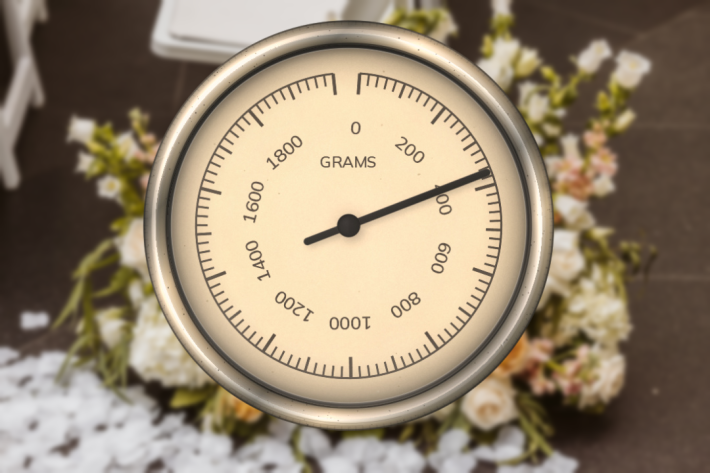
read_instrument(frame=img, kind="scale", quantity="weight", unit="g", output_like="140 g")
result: 370 g
